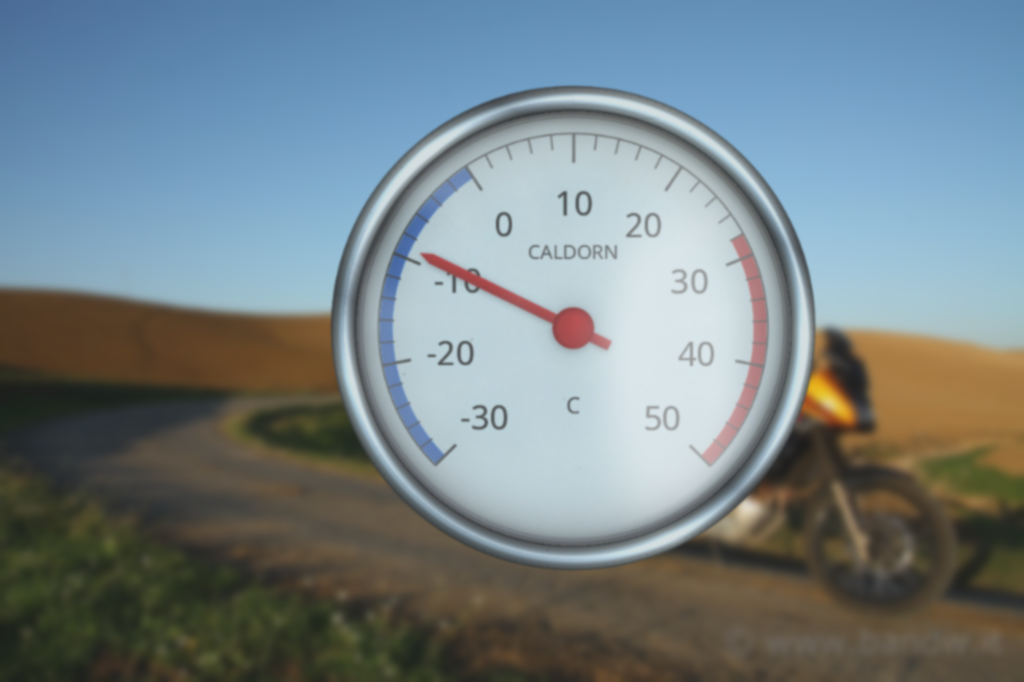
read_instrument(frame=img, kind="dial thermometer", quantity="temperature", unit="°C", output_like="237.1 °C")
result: -9 °C
